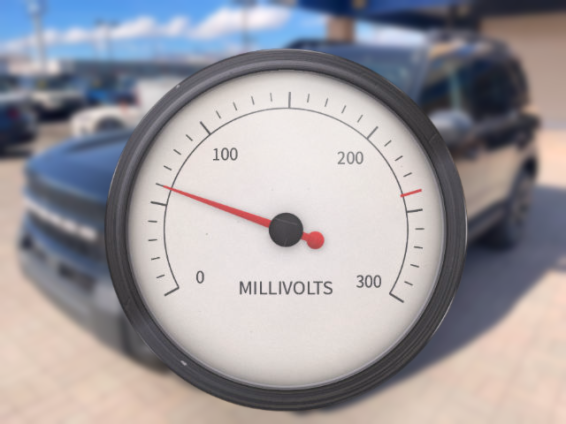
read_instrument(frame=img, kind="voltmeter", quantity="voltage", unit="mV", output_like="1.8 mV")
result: 60 mV
